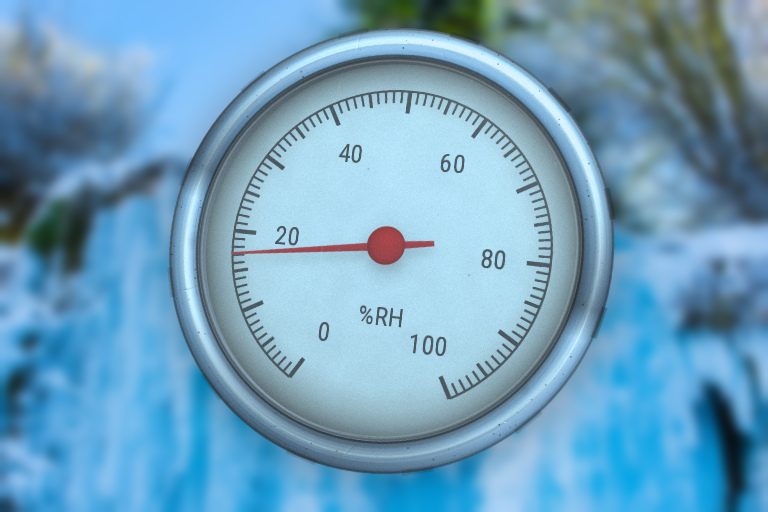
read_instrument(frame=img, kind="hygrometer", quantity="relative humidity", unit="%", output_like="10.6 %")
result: 17 %
